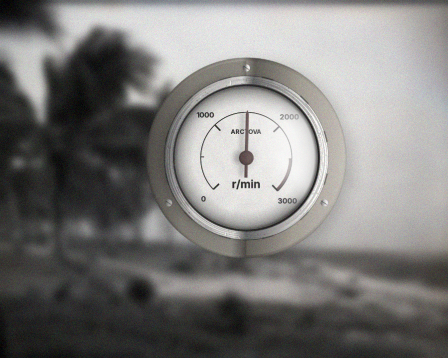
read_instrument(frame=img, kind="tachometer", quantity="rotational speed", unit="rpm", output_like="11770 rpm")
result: 1500 rpm
